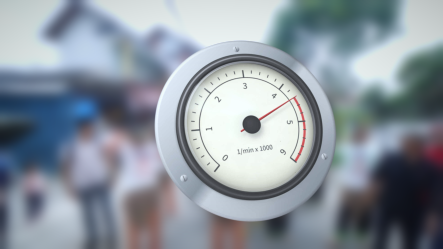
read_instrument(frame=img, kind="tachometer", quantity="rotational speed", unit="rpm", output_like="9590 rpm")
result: 4400 rpm
